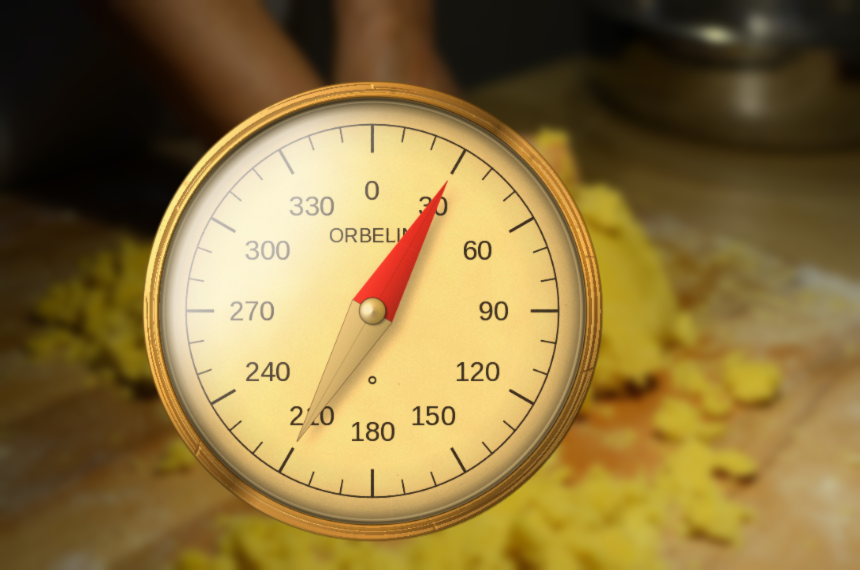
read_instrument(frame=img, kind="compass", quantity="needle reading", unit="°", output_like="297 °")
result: 30 °
